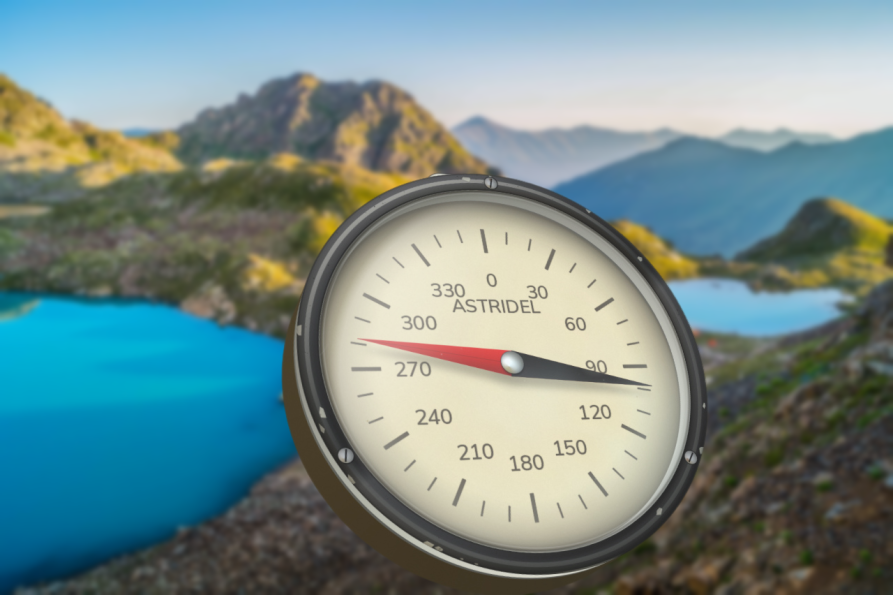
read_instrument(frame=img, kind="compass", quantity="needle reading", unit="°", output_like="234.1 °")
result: 280 °
